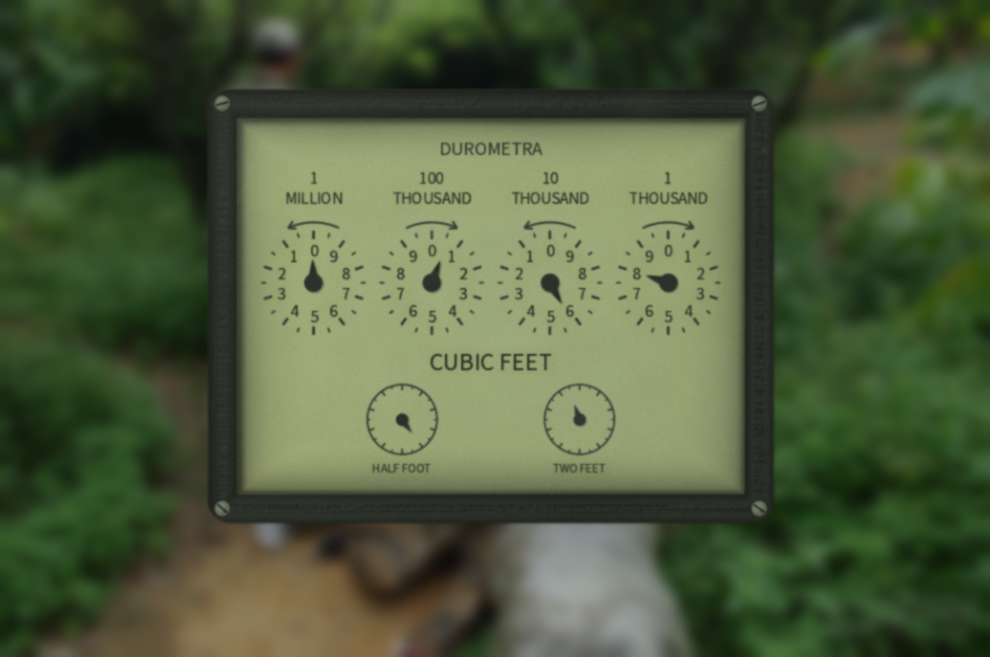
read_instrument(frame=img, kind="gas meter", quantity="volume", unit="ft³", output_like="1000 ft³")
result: 5800 ft³
